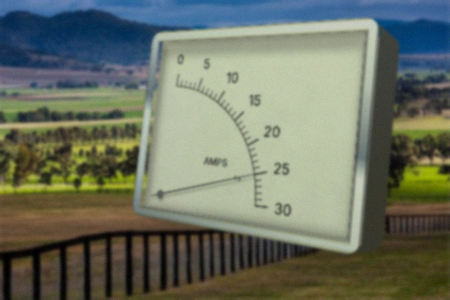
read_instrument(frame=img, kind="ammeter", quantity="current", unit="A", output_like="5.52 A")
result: 25 A
